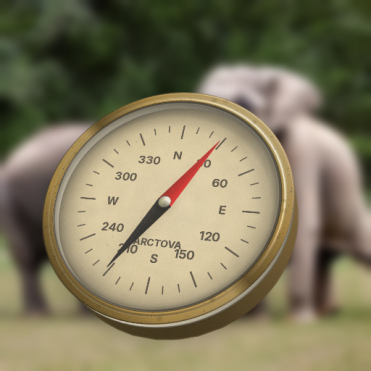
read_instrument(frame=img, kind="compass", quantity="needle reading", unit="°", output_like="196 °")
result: 30 °
